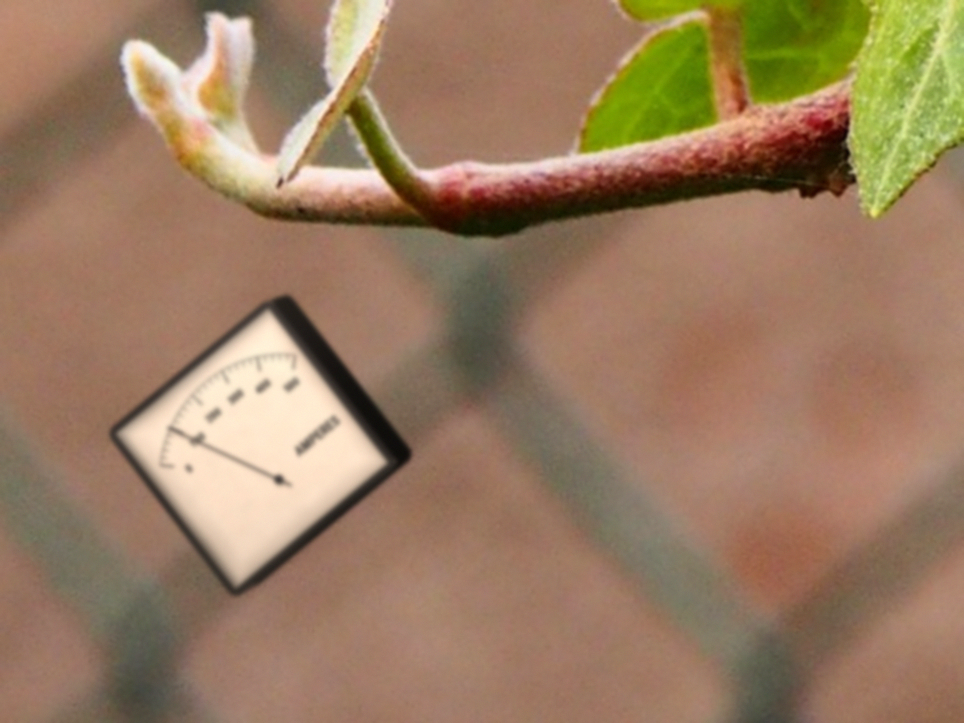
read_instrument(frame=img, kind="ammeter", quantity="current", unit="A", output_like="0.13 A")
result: 100 A
